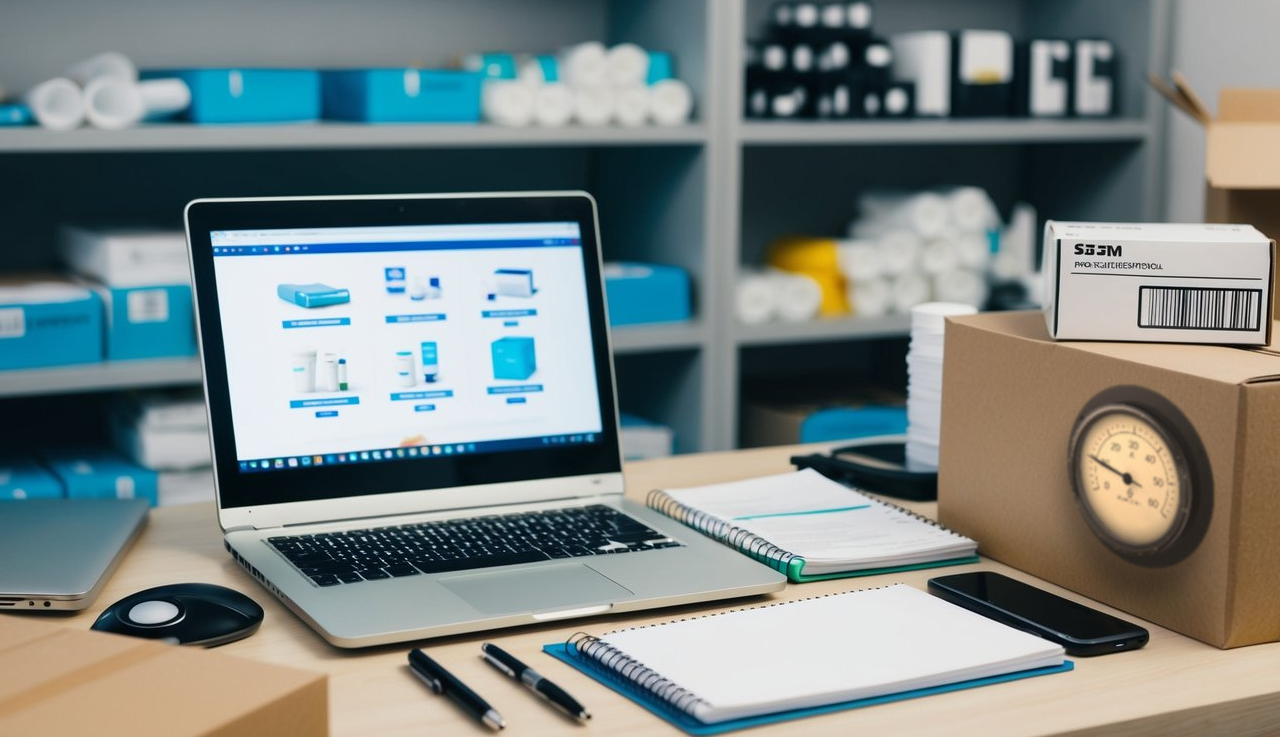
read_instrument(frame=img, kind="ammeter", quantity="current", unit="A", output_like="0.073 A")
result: 10 A
